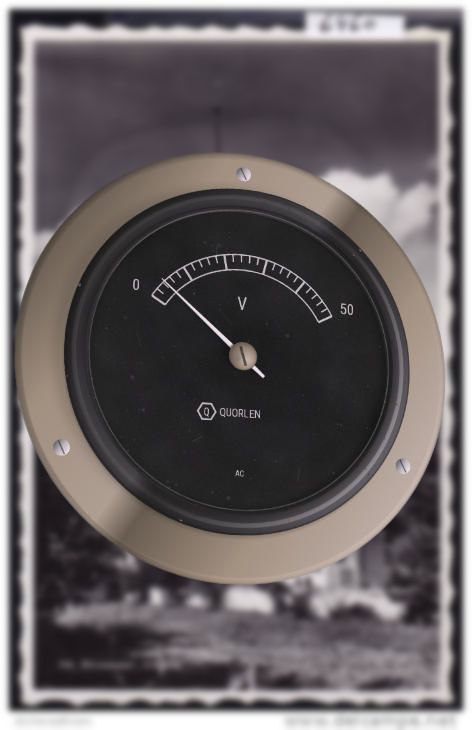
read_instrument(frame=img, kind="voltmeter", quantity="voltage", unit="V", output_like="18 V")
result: 4 V
